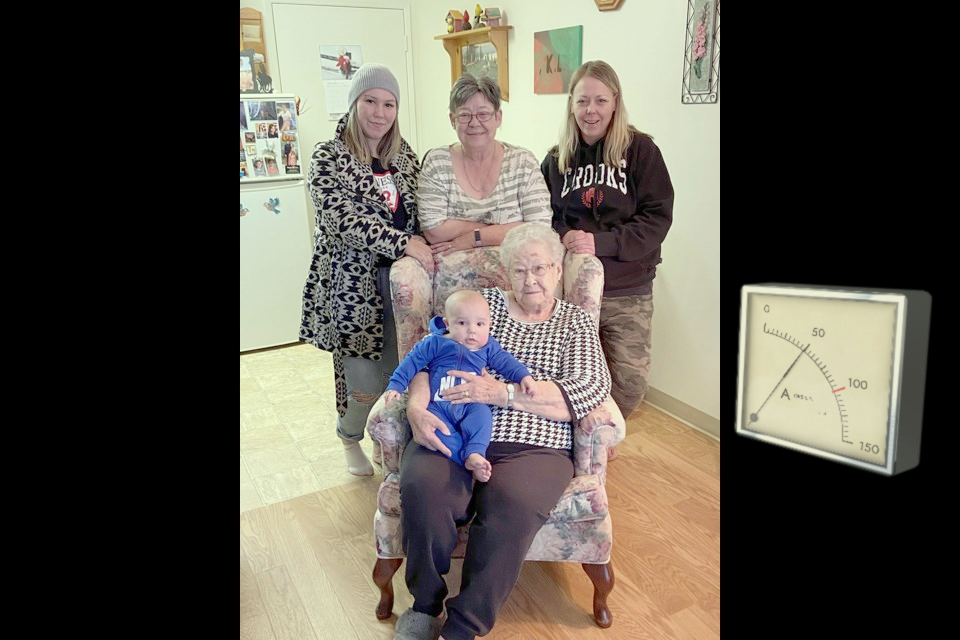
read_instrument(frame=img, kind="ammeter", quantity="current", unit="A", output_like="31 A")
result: 50 A
